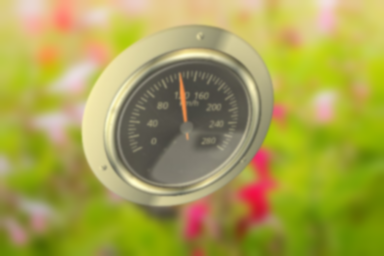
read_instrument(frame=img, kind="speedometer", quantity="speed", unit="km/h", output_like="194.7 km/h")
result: 120 km/h
